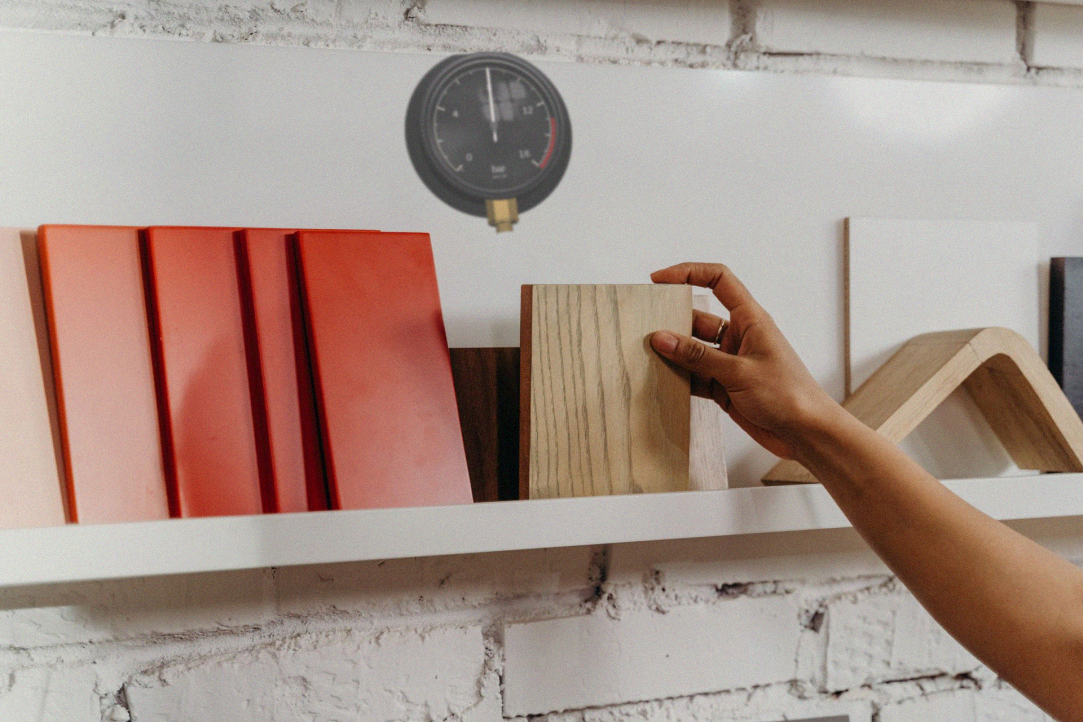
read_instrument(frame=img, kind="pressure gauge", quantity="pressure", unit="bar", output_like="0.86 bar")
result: 8 bar
